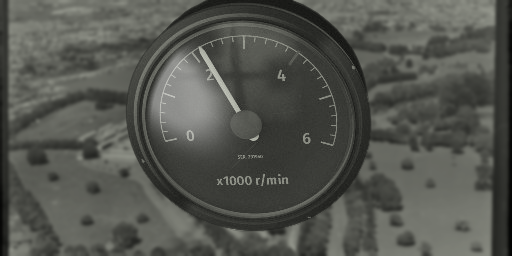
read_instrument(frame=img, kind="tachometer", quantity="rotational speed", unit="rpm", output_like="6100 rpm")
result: 2200 rpm
